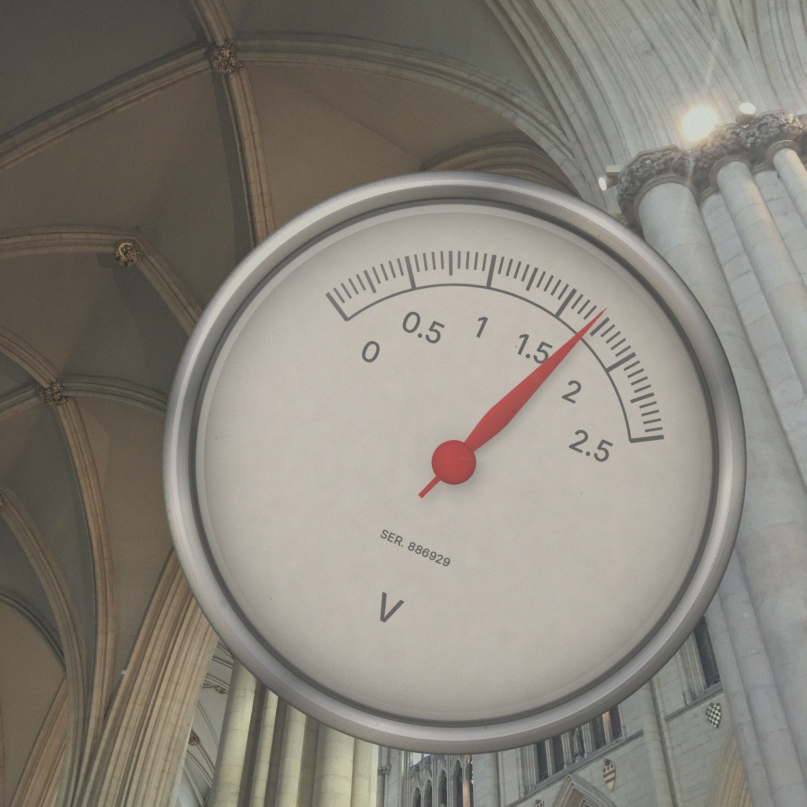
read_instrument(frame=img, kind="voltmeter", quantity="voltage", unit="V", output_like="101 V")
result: 1.7 V
